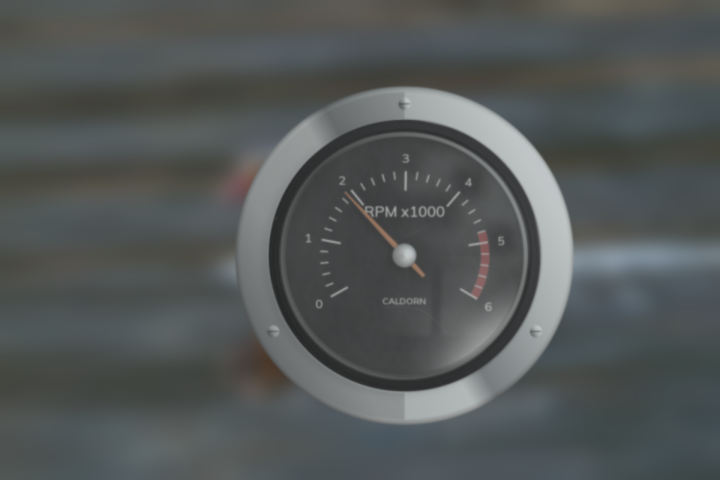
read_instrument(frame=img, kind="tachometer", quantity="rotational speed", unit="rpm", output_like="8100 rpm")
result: 1900 rpm
